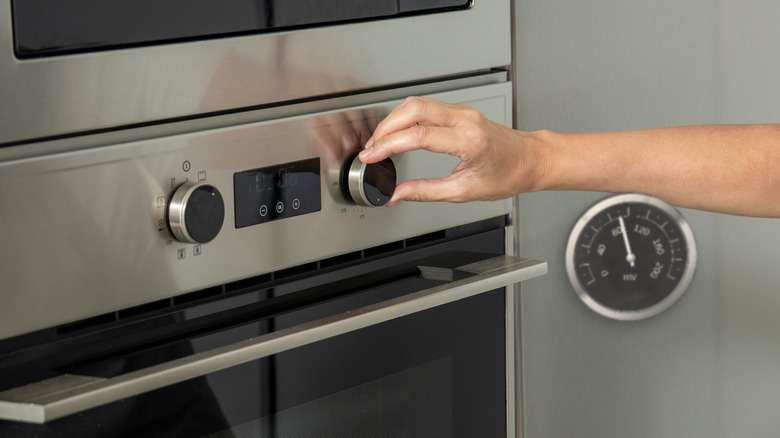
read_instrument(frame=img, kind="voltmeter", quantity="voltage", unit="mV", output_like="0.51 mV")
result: 90 mV
